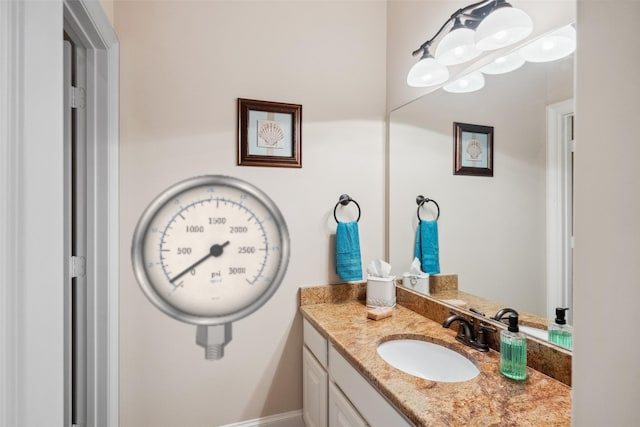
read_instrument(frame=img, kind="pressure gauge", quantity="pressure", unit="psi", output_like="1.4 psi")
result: 100 psi
